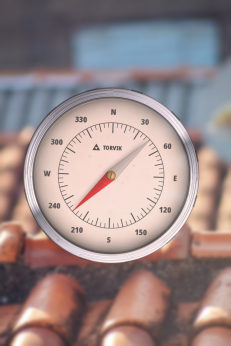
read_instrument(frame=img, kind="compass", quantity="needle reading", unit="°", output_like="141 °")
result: 225 °
